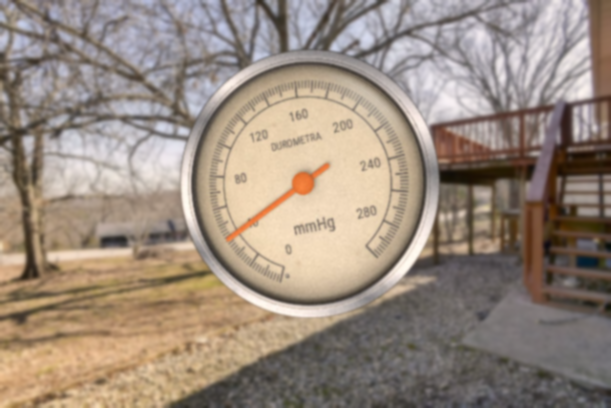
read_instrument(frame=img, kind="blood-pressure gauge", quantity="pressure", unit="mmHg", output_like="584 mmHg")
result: 40 mmHg
